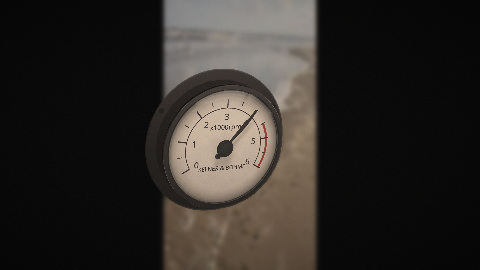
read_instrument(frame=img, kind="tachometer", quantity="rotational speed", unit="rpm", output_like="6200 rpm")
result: 4000 rpm
